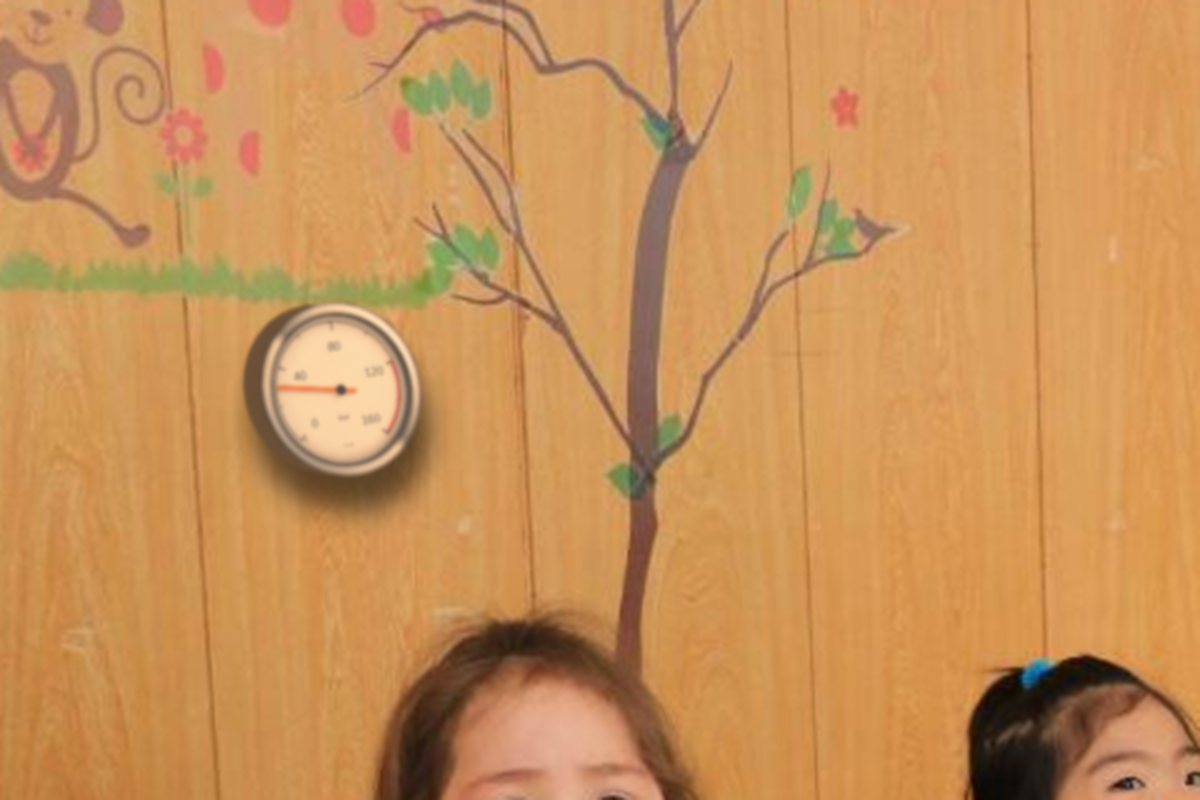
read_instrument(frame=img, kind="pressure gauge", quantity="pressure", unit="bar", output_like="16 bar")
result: 30 bar
